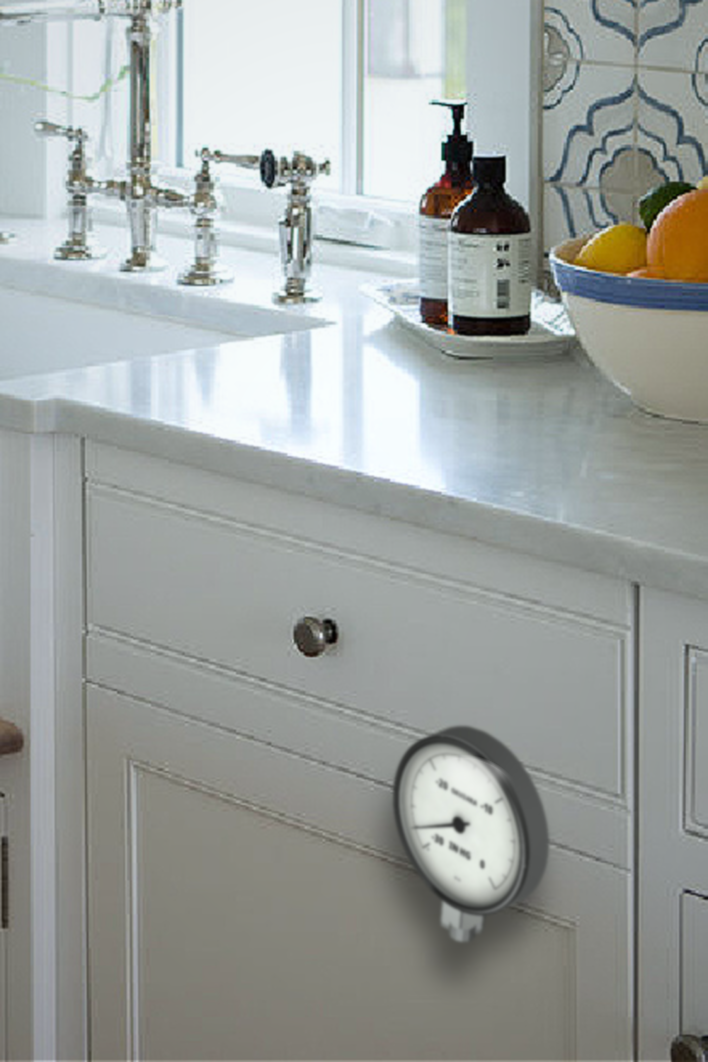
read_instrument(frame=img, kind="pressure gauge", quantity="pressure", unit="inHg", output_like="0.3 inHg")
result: -28 inHg
